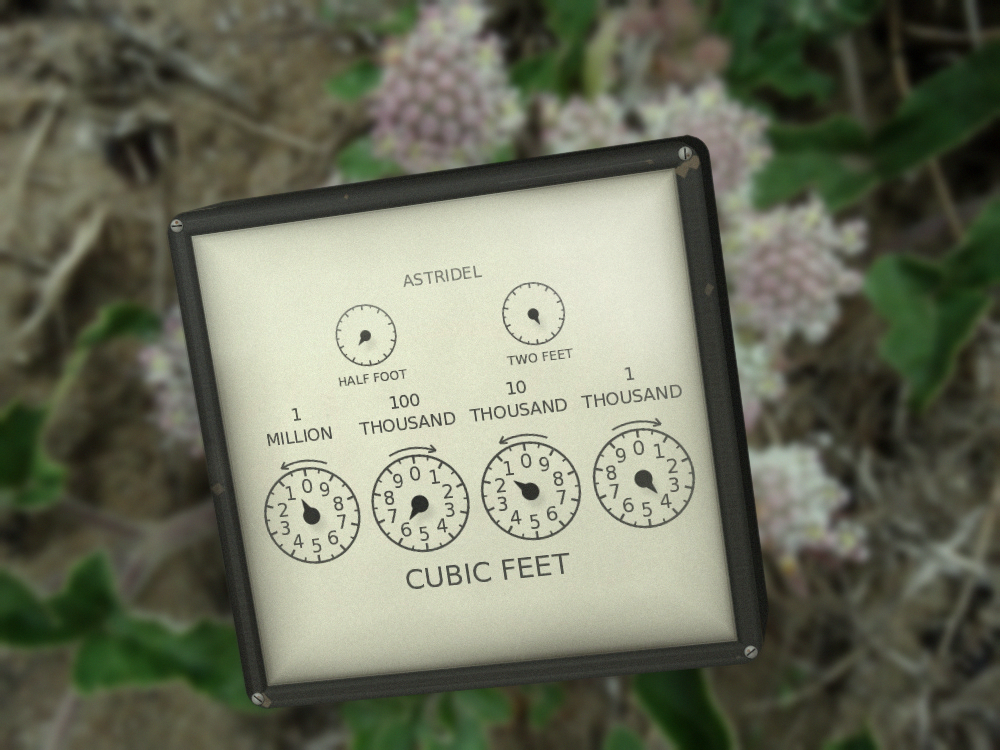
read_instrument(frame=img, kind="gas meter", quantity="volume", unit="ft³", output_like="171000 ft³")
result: 61400 ft³
